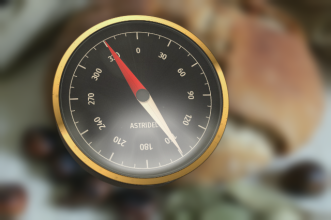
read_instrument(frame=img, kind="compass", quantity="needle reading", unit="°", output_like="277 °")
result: 330 °
